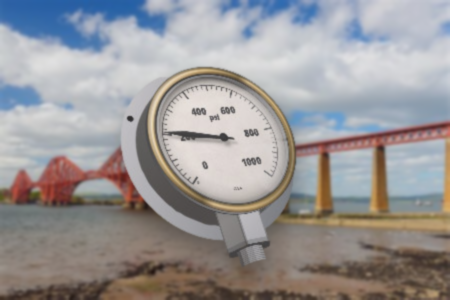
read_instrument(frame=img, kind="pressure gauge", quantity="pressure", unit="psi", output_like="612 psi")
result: 200 psi
